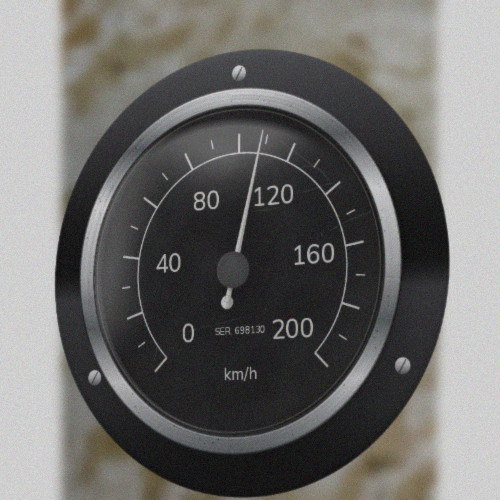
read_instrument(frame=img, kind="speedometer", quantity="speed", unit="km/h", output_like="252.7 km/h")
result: 110 km/h
